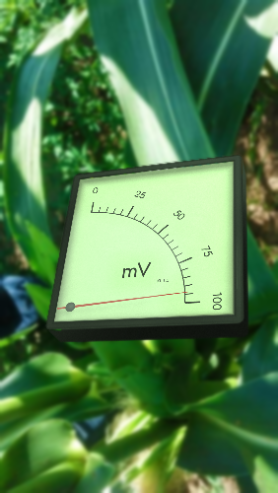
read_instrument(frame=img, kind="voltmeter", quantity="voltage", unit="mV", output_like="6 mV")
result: 95 mV
